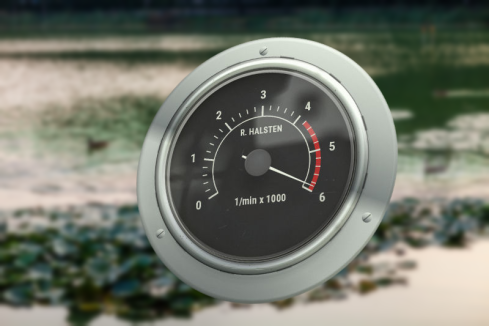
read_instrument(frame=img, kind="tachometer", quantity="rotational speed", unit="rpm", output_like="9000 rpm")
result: 5900 rpm
